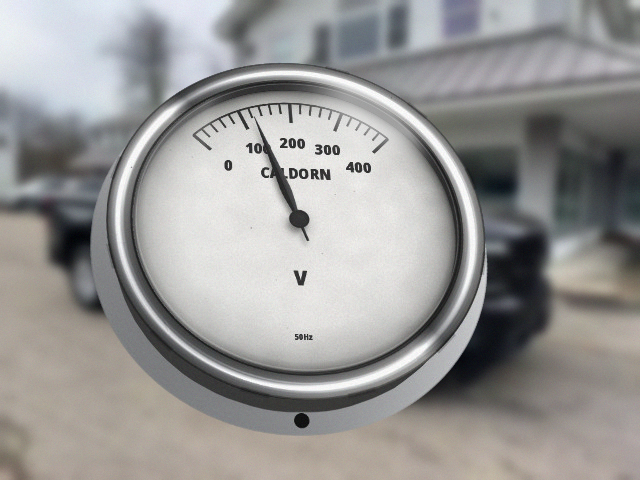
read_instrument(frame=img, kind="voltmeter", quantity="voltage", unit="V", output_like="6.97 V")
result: 120 V
